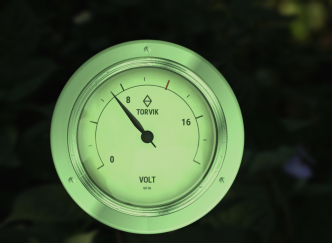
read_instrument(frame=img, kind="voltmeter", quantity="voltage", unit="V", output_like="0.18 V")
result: 7 V
